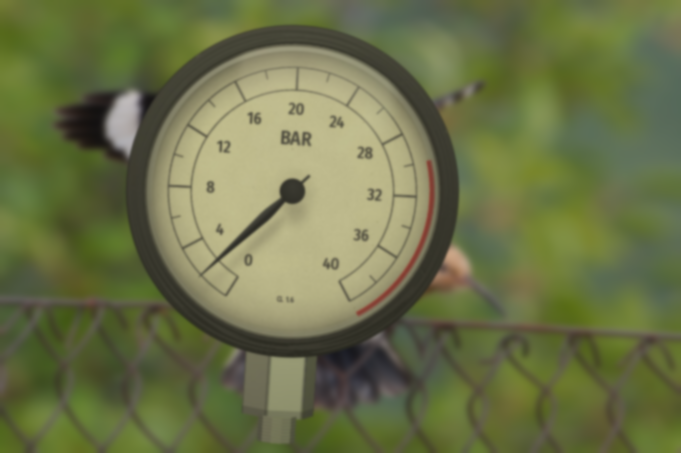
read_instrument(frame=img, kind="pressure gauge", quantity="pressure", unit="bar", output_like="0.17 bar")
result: 2 bar
